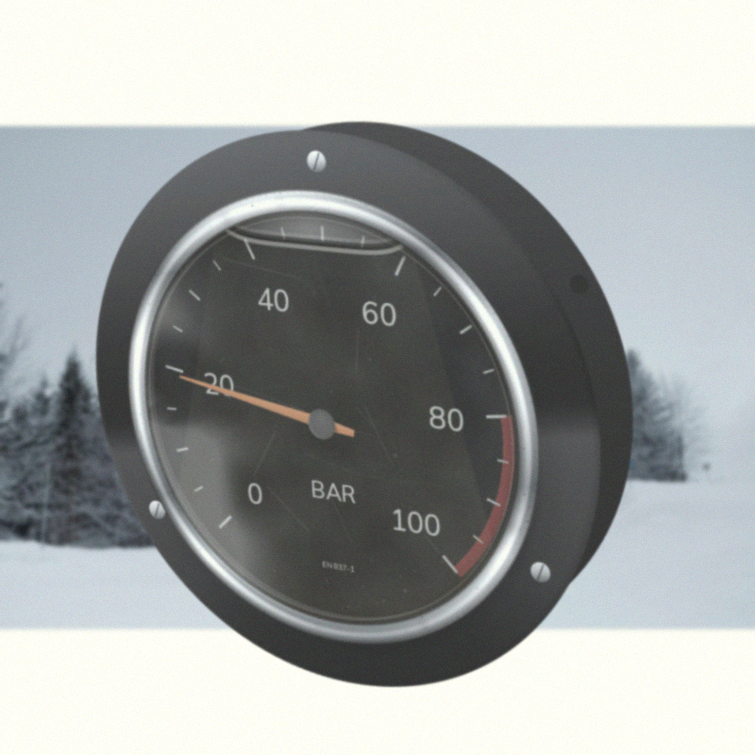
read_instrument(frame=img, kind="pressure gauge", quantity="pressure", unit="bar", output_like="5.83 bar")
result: 20 bar
